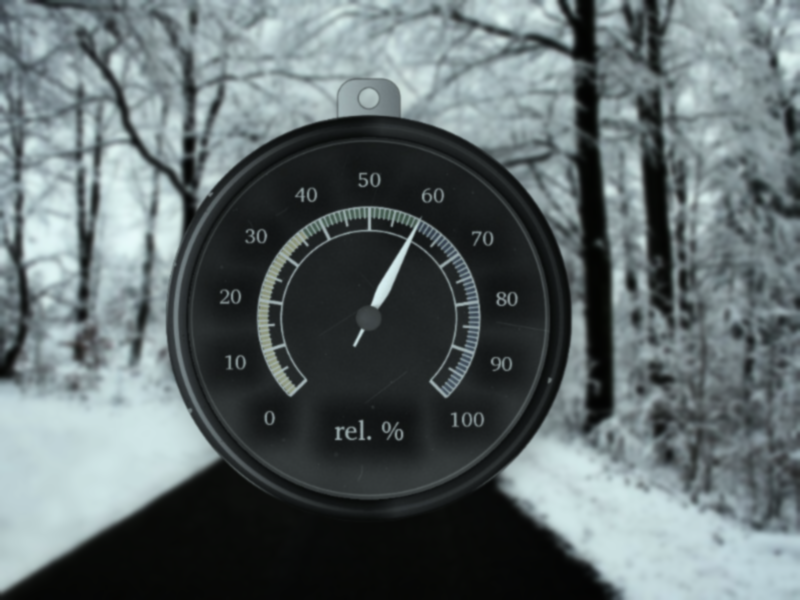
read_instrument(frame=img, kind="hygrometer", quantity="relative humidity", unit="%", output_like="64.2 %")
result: 60 %
